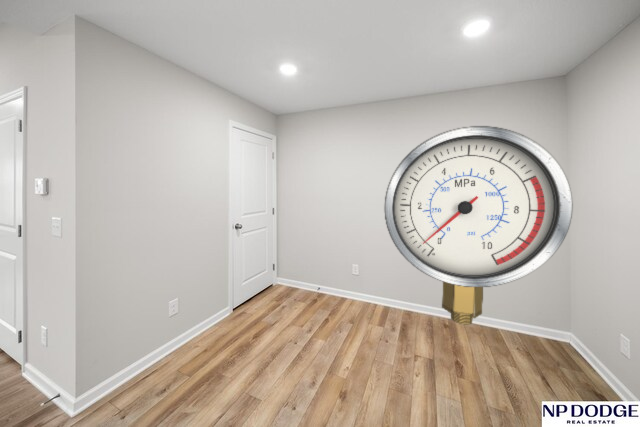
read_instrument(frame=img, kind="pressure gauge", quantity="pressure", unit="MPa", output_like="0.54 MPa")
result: 0.4 MPa
